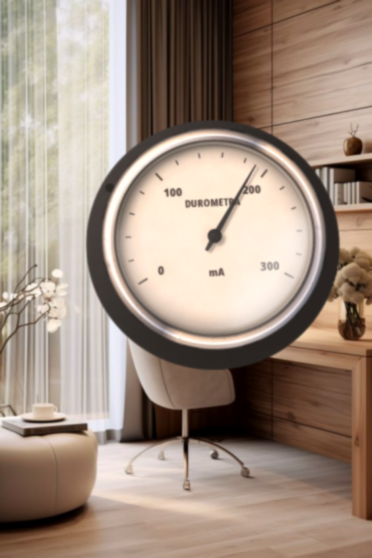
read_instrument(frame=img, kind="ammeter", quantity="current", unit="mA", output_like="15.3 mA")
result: 190 mA
